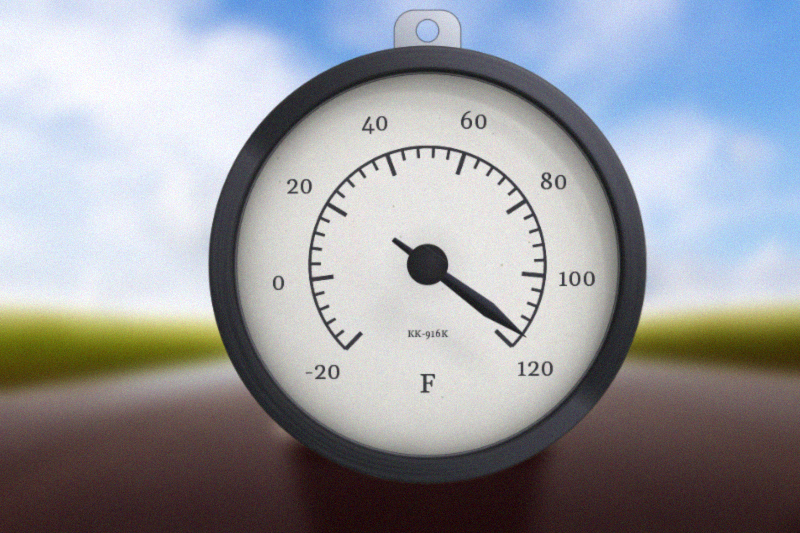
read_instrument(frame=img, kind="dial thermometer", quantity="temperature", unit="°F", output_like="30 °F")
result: 116 °F
